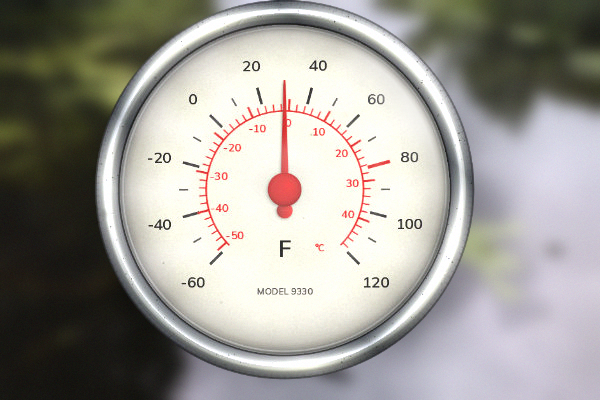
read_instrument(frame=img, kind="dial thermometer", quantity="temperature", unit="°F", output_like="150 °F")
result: 30 °F
